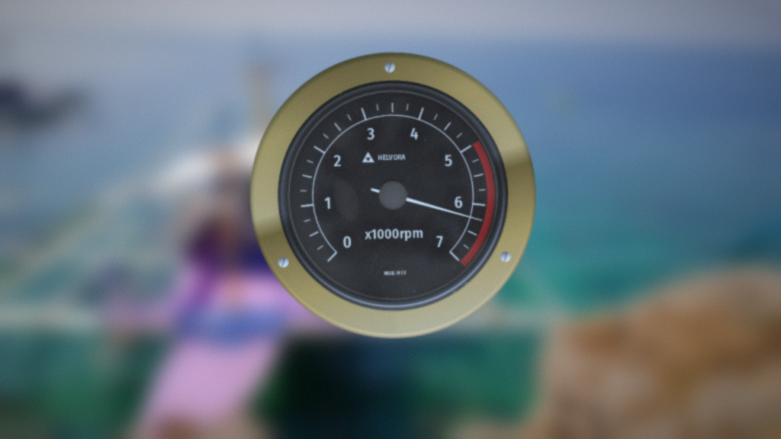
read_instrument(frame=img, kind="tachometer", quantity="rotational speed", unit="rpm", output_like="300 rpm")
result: 6250 rpm
